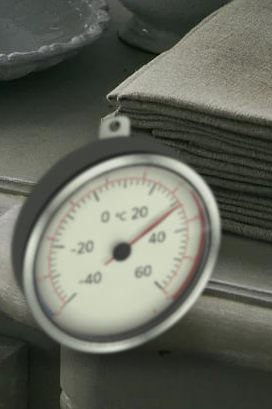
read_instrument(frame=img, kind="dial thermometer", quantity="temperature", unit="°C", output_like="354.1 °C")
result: 30 °C
